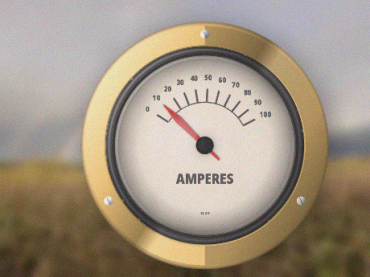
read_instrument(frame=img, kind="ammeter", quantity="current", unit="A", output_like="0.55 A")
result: 10 A
